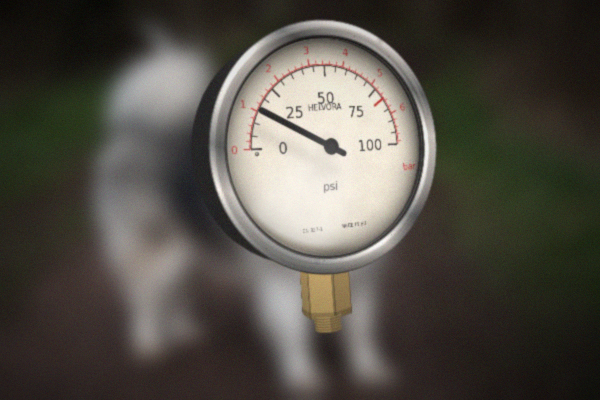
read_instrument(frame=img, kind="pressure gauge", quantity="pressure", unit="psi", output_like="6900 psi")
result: 15 psi
